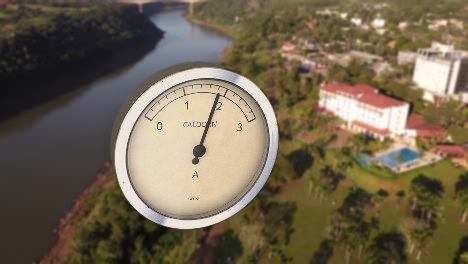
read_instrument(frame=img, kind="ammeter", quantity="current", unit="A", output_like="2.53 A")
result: 1.8 A
